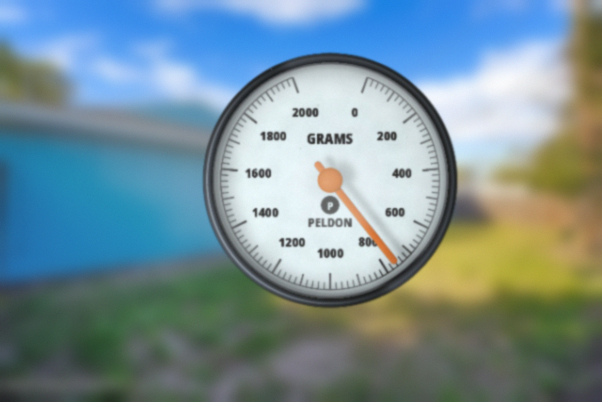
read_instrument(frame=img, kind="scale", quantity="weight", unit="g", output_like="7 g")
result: 760 g
